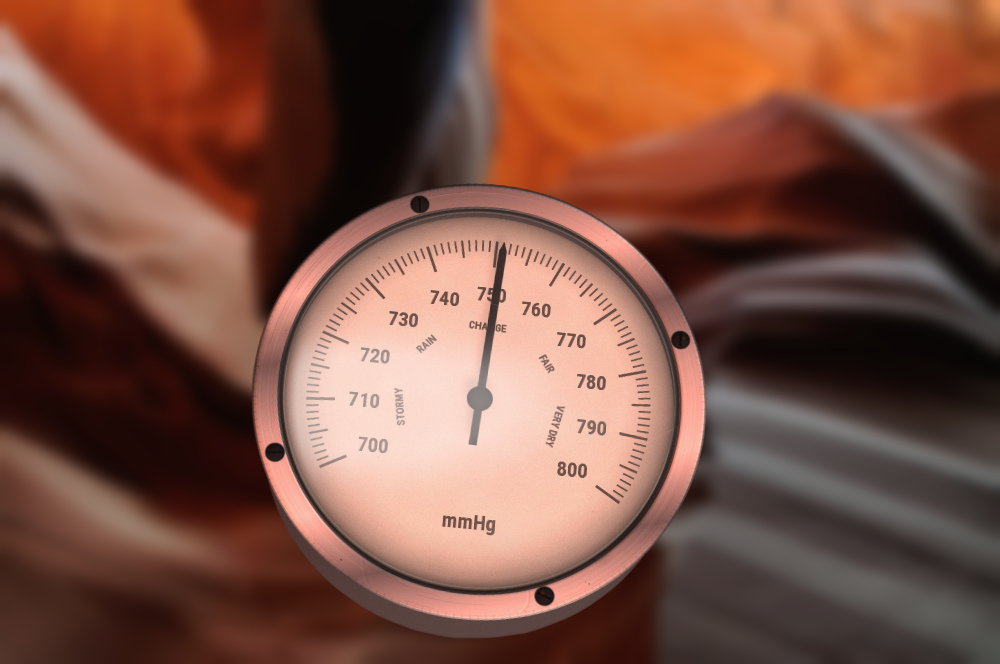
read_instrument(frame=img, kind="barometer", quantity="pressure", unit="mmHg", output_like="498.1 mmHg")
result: 751 mmHg
